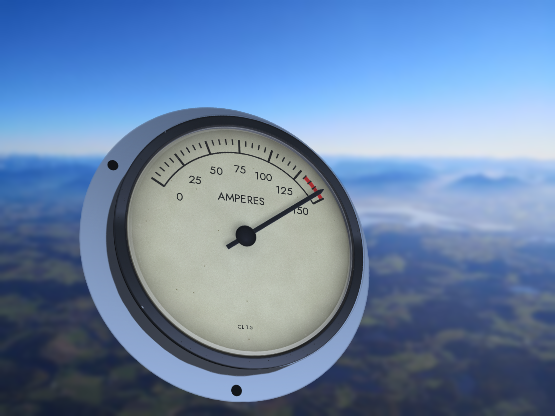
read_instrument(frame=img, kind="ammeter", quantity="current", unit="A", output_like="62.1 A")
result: 145 A
